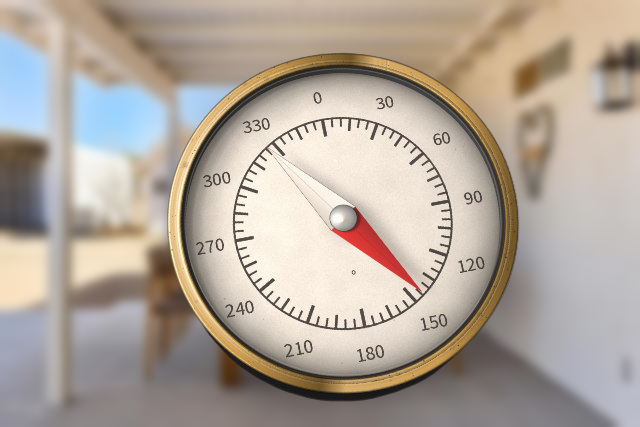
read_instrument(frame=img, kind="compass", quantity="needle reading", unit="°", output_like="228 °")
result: 145 °
